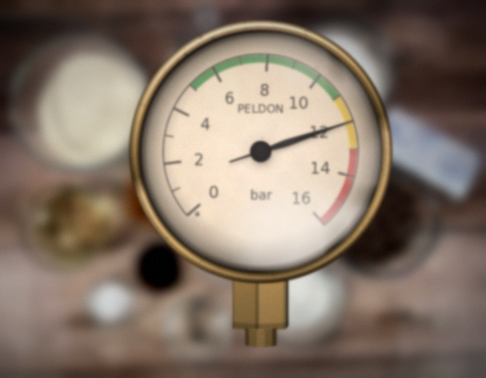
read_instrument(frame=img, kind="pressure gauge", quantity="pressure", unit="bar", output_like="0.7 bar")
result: 12 bar
